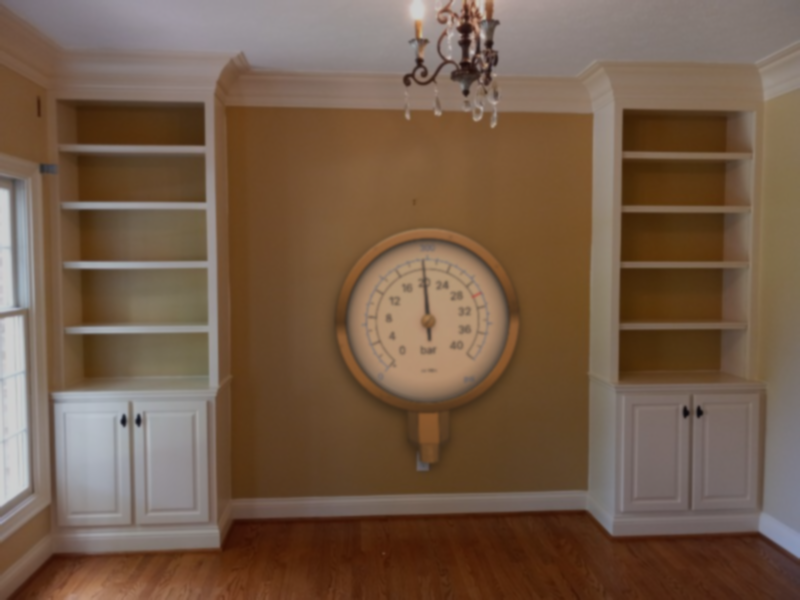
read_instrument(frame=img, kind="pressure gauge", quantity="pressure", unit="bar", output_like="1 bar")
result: 20 bar
